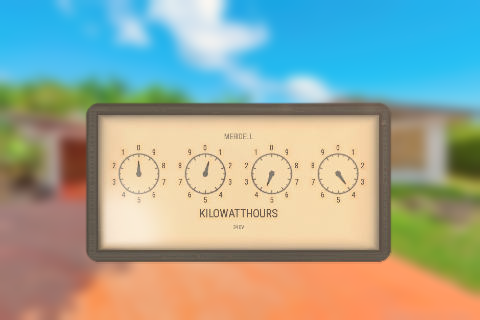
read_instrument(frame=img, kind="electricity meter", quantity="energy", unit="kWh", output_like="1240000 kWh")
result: 44 kWh
